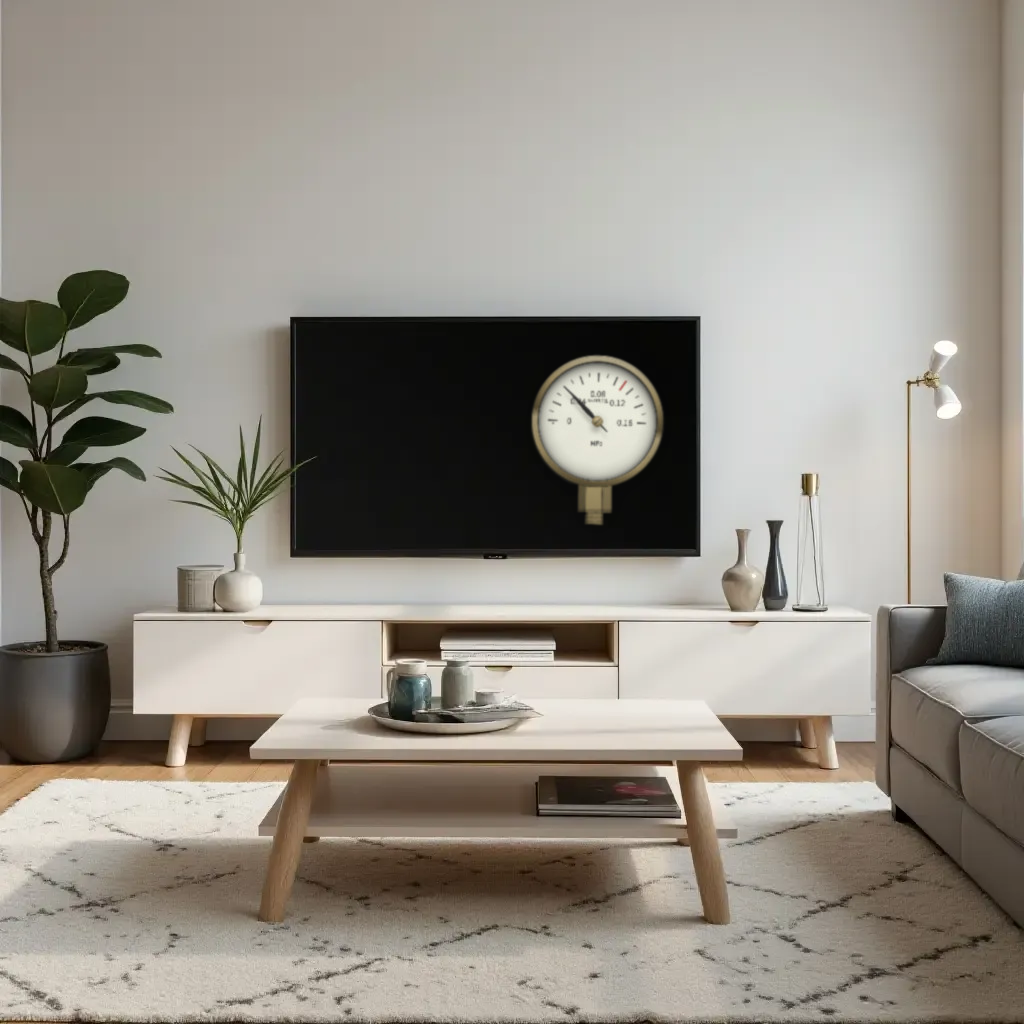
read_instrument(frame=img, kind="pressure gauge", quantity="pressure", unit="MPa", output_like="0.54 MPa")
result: 0.04 MPa
